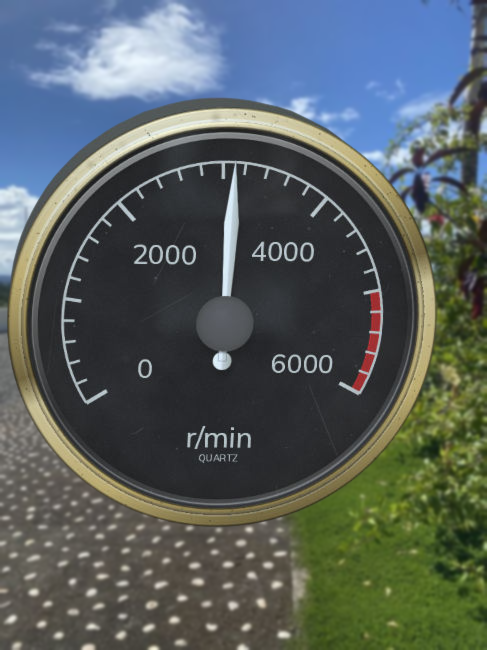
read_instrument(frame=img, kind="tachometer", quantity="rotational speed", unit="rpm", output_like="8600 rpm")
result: 3100 rpm
